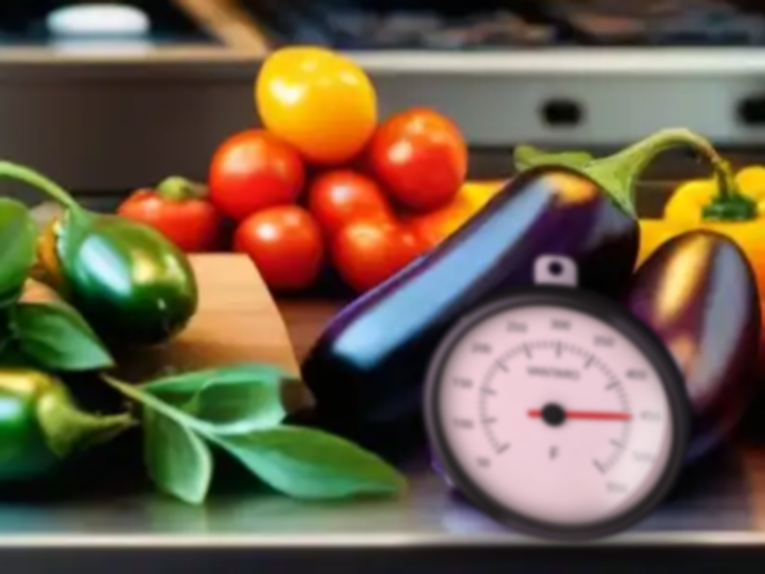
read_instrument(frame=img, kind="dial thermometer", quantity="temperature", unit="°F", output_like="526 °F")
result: 450 °F
